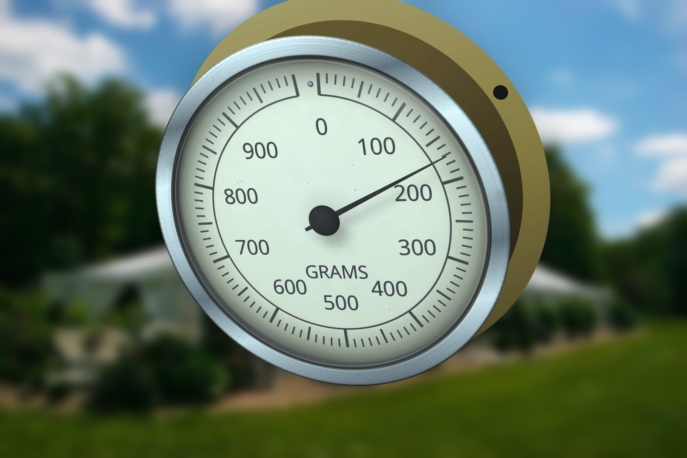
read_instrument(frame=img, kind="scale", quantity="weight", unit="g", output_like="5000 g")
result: 170 g
